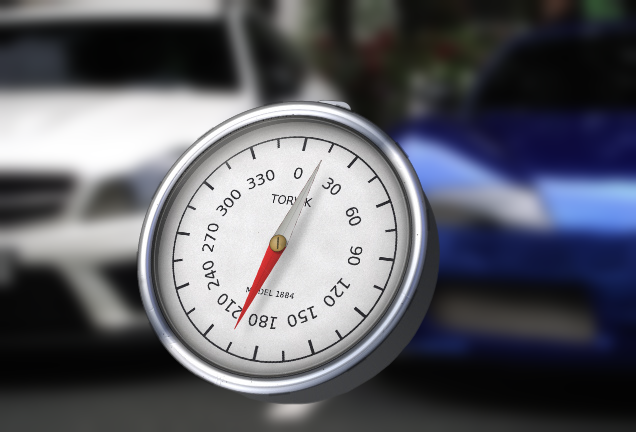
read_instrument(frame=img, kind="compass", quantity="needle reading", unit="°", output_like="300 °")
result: 195 °
